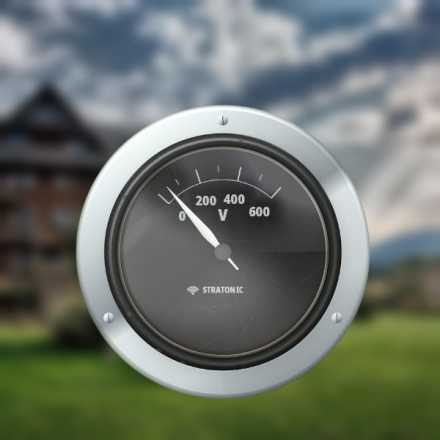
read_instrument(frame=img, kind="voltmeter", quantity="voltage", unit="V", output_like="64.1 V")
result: 50 V
